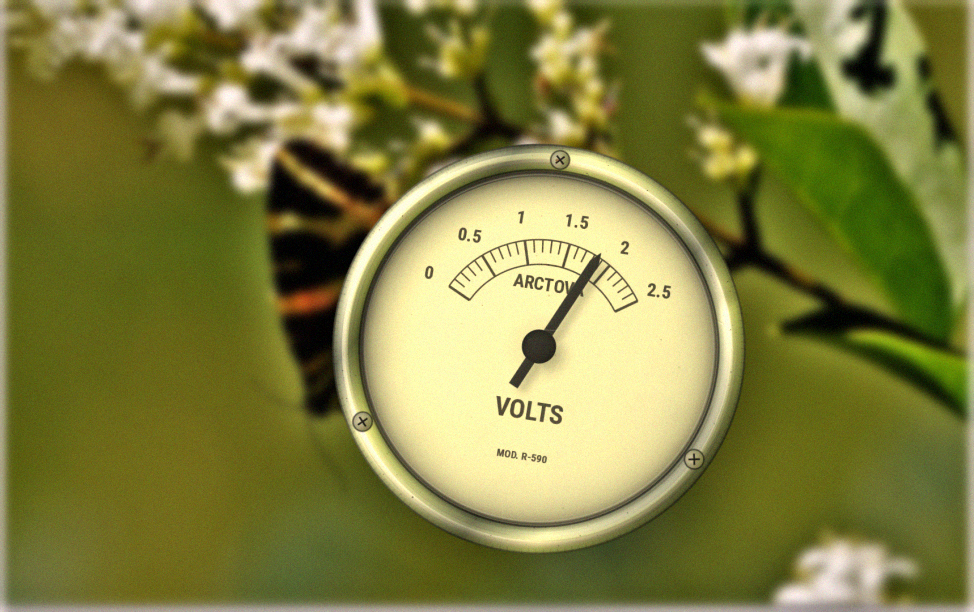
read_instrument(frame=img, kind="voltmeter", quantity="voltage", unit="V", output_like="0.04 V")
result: 1.85 V
